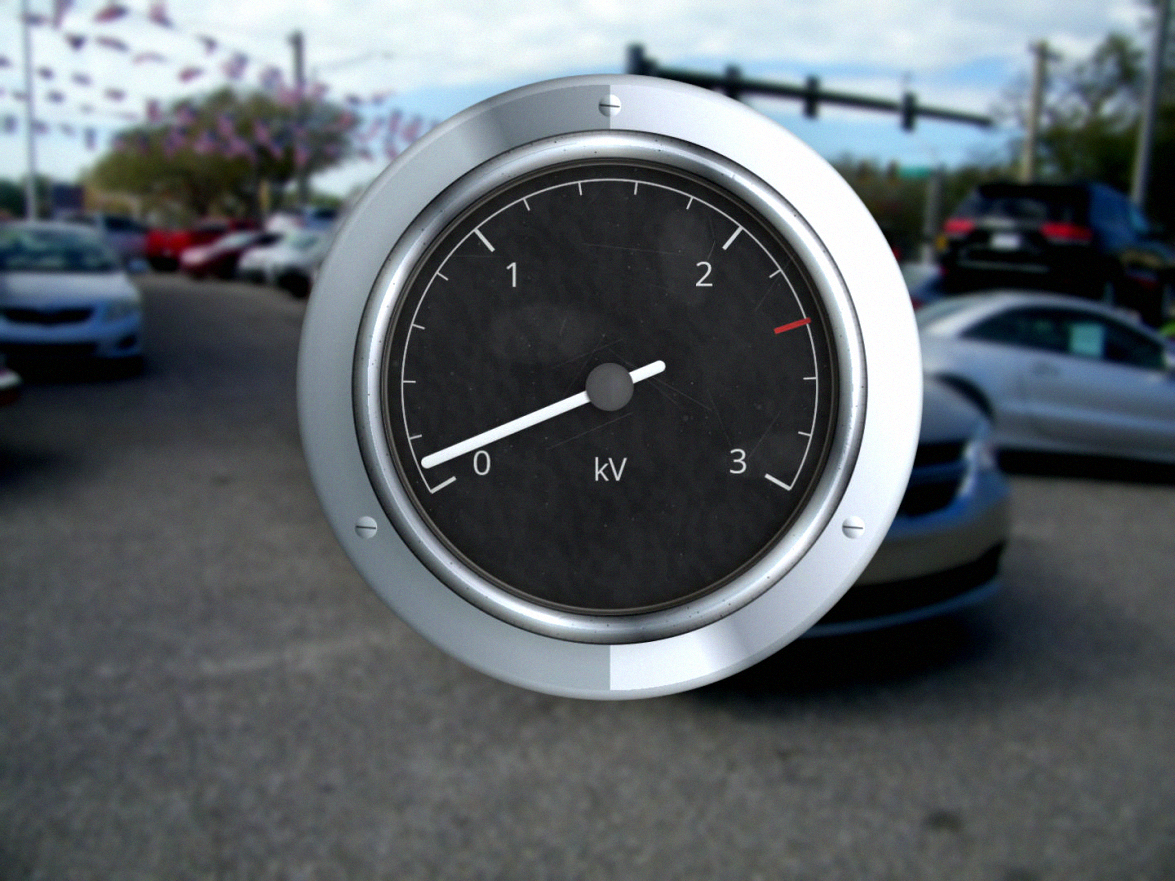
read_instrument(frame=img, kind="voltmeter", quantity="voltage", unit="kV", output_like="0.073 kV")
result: 0.1 kV
